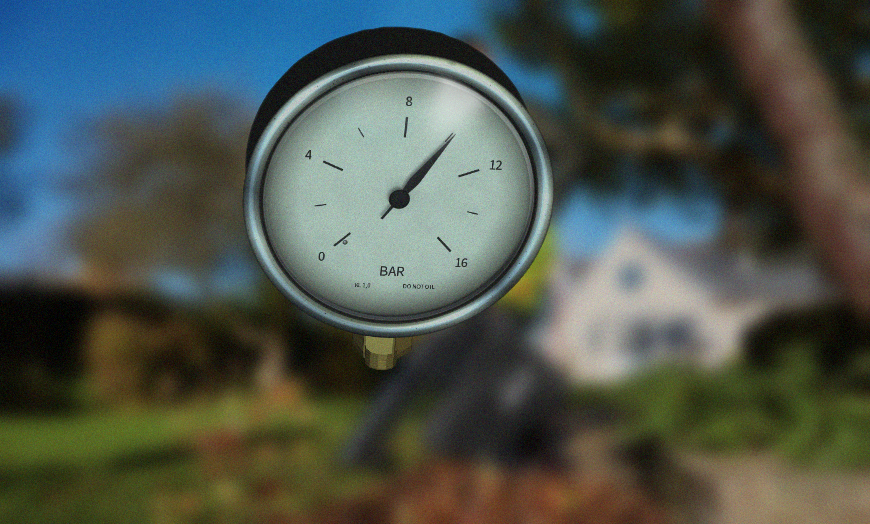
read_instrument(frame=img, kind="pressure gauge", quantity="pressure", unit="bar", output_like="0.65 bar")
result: 10 bar
